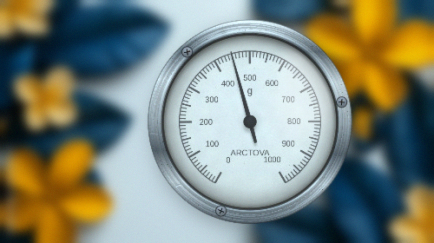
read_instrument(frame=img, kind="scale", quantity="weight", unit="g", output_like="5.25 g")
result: 450 g
